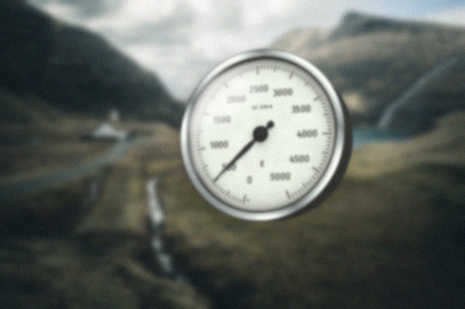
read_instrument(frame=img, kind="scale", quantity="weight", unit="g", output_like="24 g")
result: 500 g
